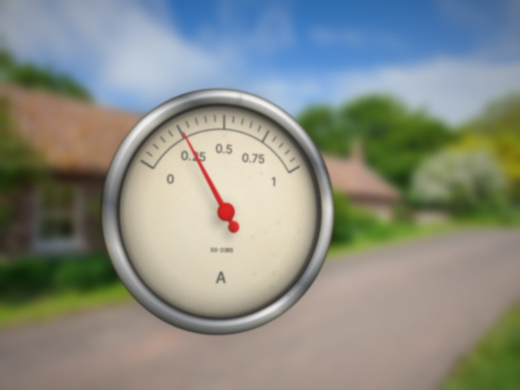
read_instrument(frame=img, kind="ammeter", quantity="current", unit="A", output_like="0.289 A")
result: 0.25 A
